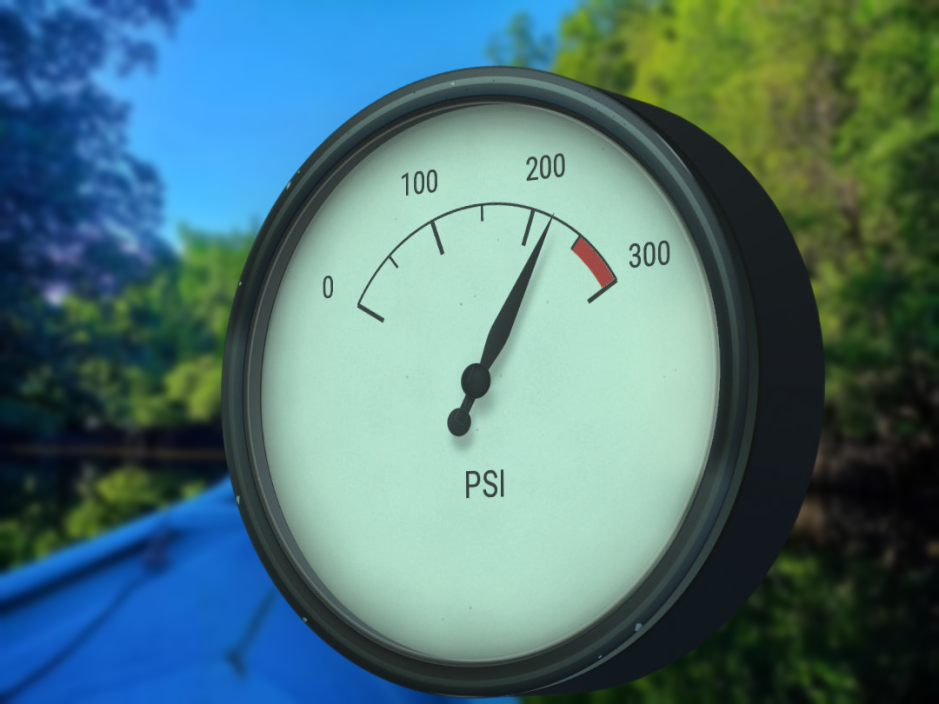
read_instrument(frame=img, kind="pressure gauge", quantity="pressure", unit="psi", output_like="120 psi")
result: 225 psi
